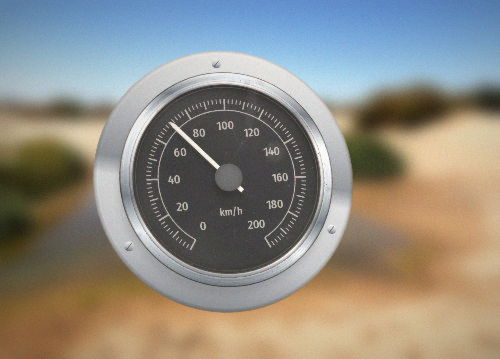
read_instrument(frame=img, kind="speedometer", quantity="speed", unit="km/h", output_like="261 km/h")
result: 70 km/h
